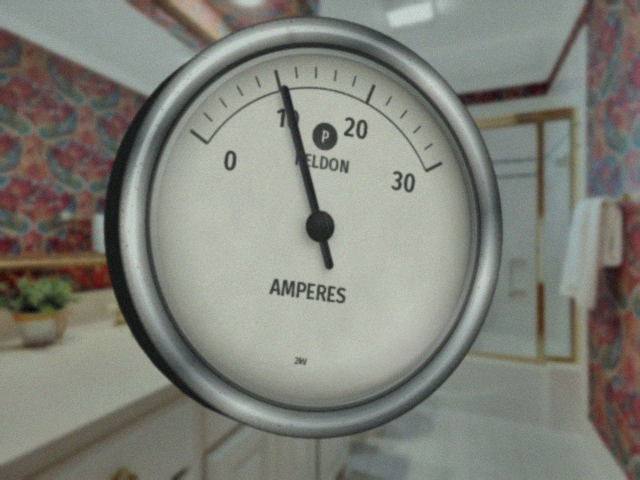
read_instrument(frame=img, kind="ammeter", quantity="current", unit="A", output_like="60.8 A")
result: 10 A
